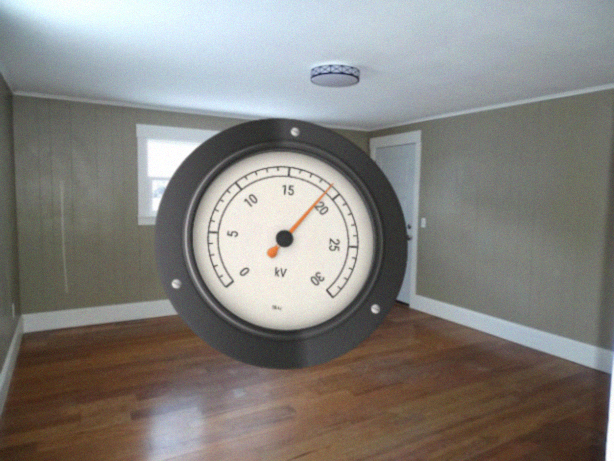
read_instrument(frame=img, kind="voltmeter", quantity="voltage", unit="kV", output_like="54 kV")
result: 19 kV
